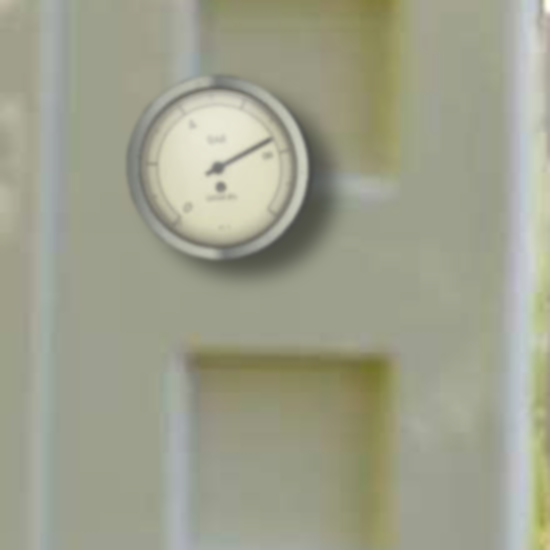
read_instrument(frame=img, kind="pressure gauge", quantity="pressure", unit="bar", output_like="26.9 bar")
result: 7.5 bar
